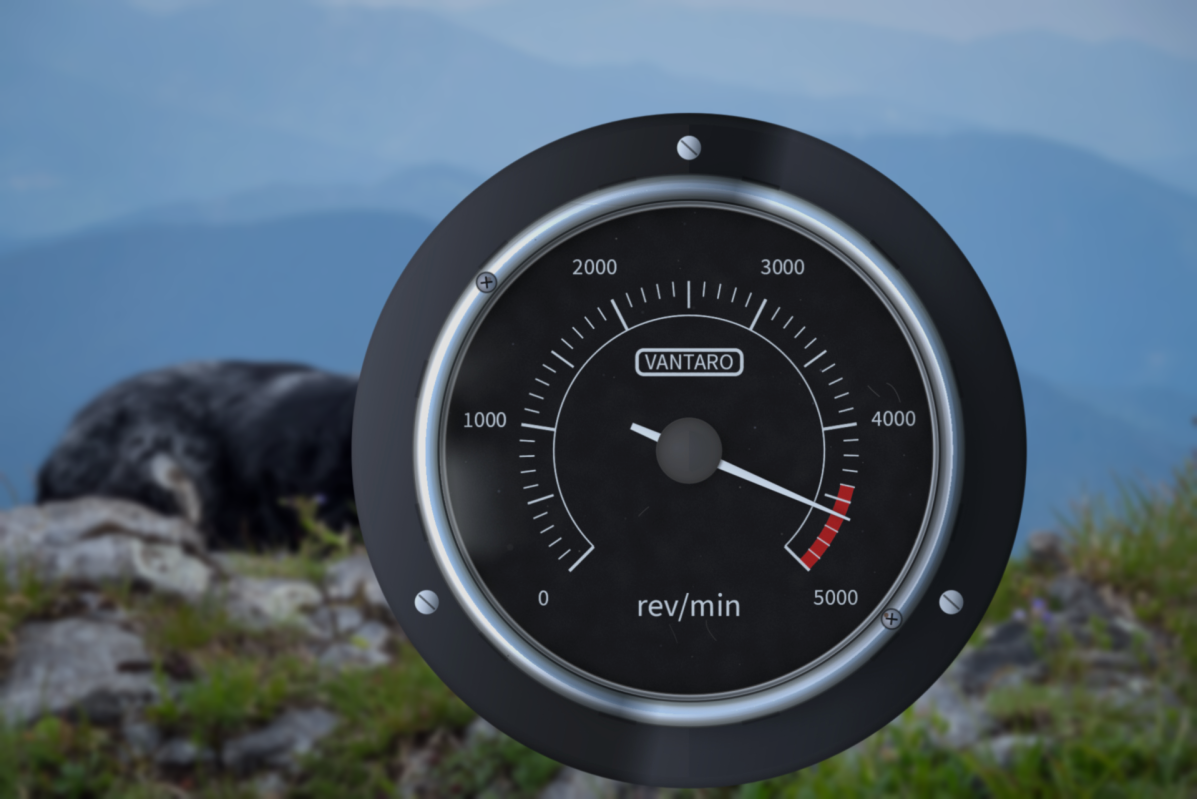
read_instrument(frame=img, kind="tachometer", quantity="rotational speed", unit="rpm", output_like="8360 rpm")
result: 4600 rpm
